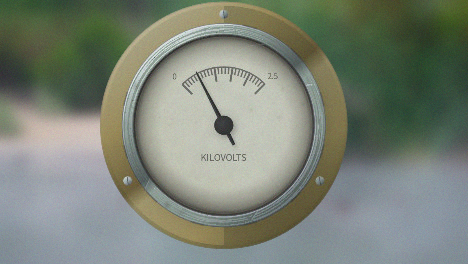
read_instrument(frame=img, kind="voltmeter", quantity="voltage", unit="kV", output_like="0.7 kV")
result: 0.5 kV
